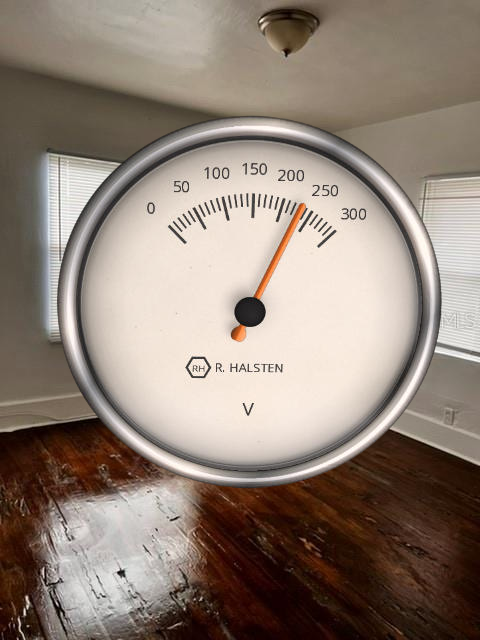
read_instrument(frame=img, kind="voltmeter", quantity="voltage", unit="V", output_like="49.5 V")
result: 230 V
